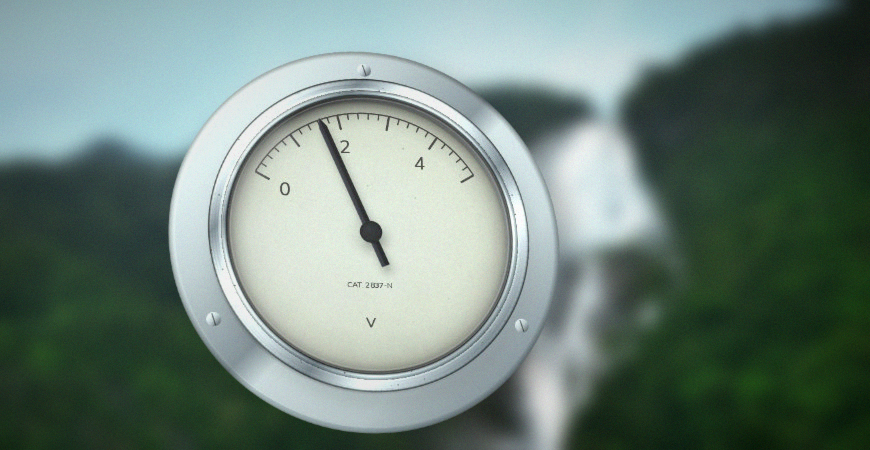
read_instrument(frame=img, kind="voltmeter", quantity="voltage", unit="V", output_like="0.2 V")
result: 1.6 V
